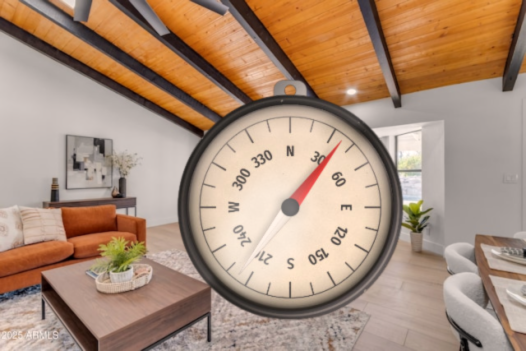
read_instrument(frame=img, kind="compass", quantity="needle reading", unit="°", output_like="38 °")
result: 37.5 °
